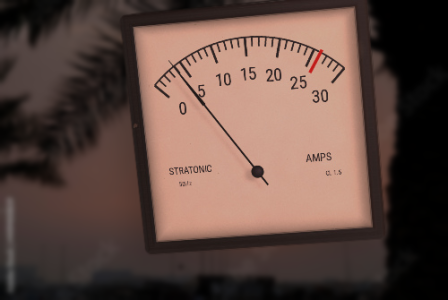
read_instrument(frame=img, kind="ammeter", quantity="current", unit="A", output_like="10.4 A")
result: 4 A
